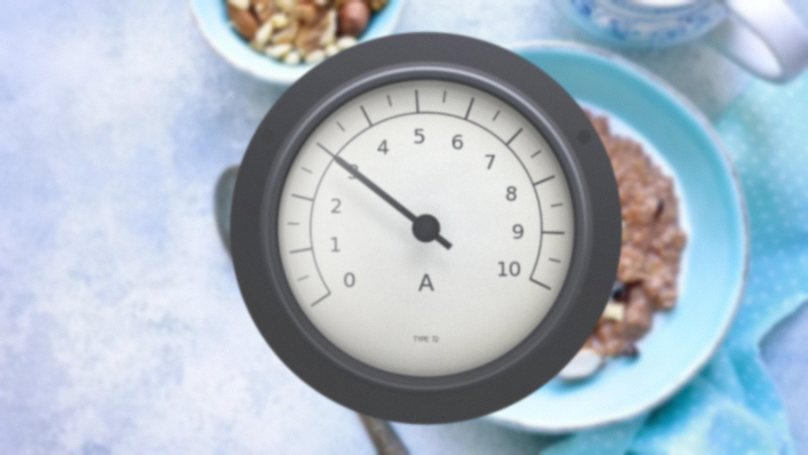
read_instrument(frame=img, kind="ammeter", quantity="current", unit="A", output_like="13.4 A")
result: 3 A
